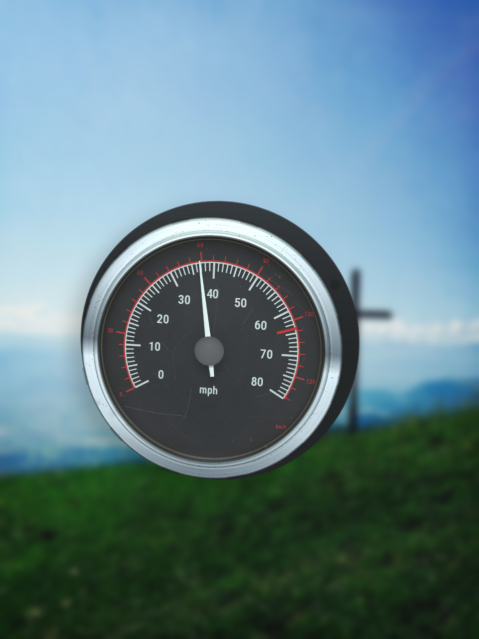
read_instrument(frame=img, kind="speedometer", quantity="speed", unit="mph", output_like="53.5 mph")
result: 37 mph
